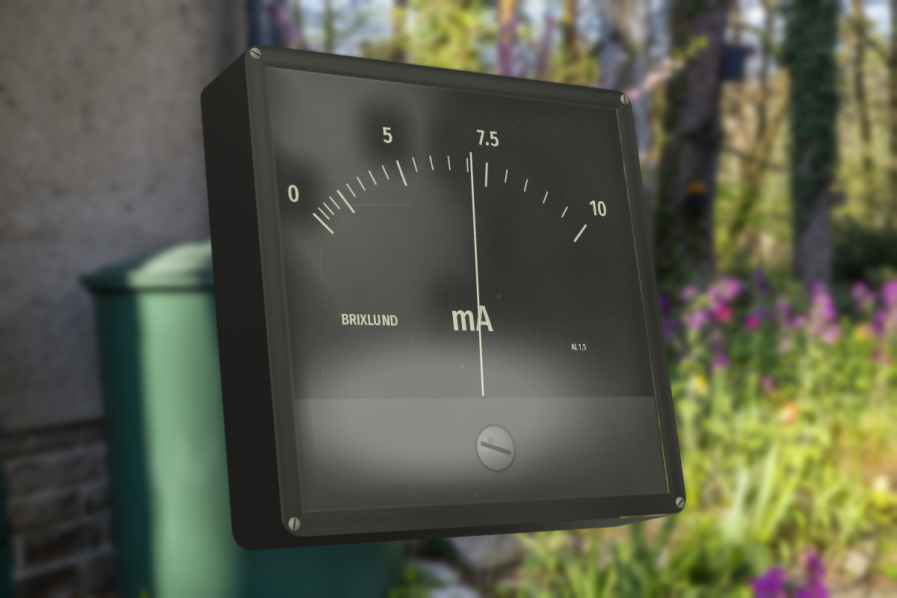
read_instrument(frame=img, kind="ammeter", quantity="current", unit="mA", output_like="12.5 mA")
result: 7 mA
